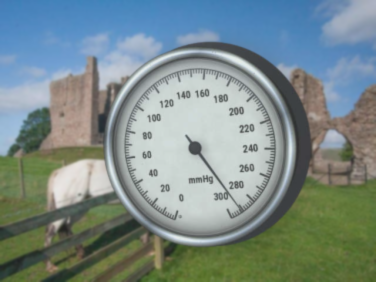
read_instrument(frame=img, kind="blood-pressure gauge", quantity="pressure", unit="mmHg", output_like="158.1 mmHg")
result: 290 mmHg
